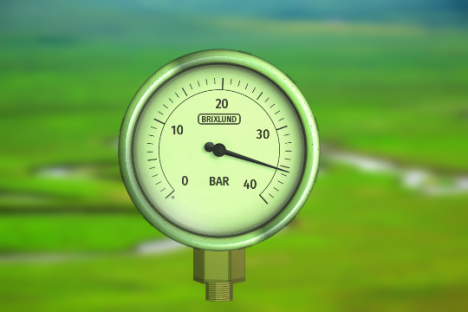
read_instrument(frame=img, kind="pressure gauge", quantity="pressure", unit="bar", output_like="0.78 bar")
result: 35.5 bar
